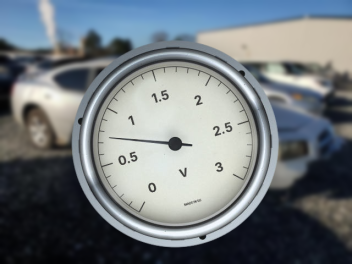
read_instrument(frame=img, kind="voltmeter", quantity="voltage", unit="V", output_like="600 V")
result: 0.75 V
